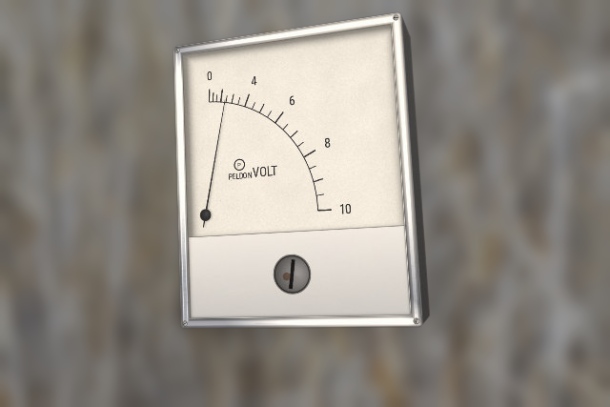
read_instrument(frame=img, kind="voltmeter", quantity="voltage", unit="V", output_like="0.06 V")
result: 2.5 V
